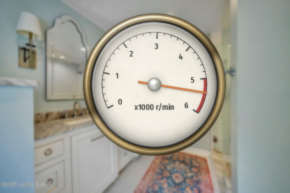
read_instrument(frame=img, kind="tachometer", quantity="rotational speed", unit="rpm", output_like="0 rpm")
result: 5400 rpm
